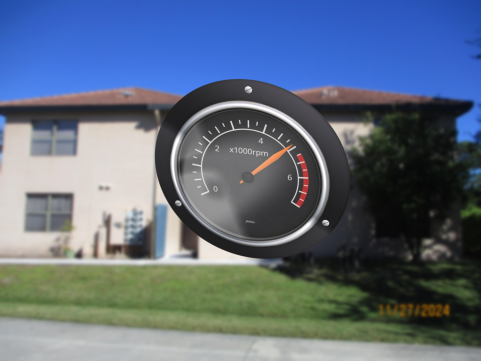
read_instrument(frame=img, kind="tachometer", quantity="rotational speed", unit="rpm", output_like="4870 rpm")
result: 4875 rpm
